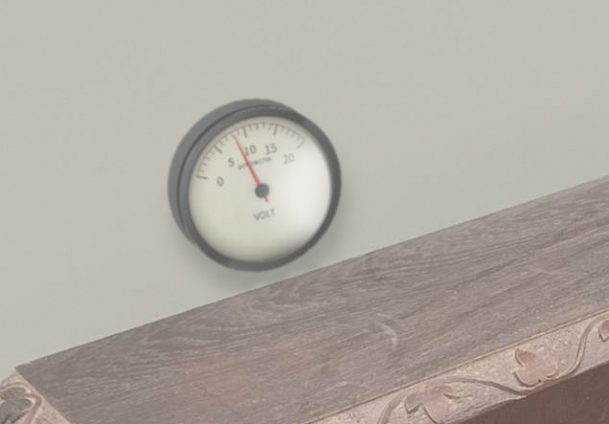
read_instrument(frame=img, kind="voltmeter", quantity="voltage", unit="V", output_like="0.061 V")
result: 8 V
